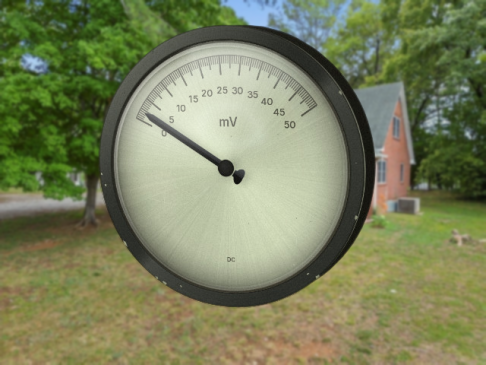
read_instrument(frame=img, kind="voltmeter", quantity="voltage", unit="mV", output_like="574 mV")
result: 2.5 mV
